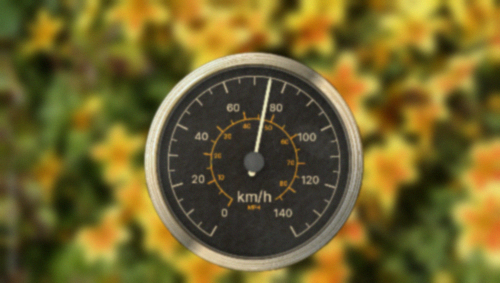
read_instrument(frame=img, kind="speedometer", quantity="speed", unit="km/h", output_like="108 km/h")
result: 75 km/h
